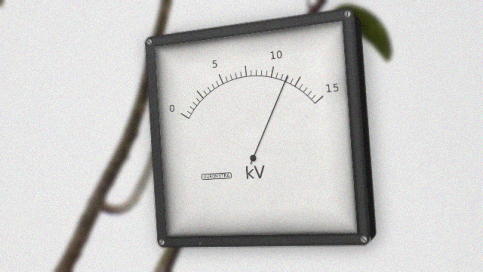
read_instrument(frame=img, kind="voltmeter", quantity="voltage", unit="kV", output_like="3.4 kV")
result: 11.5 kV
